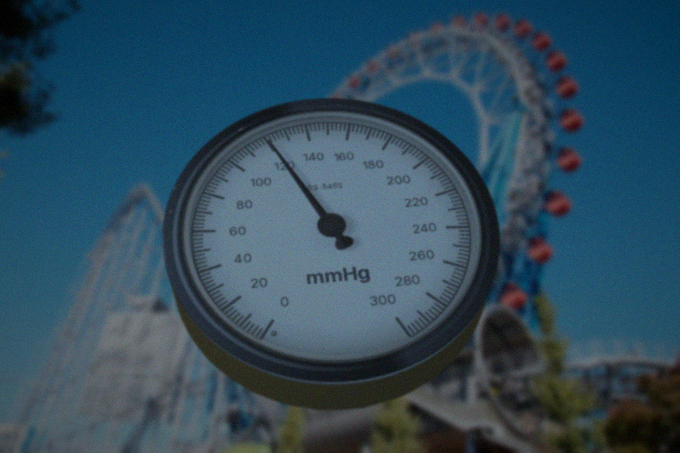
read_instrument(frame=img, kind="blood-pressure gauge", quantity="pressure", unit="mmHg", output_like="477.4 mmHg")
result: 120 mmHg
